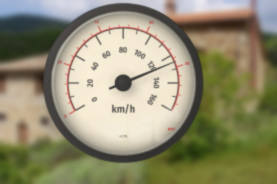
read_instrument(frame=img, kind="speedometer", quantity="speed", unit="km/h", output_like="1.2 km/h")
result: 125 km/h
